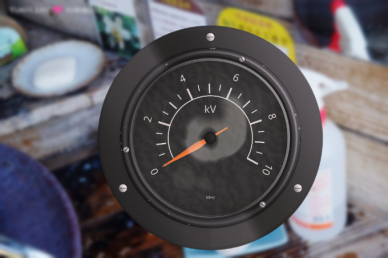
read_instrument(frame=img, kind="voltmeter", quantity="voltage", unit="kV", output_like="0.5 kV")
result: 0 kV
